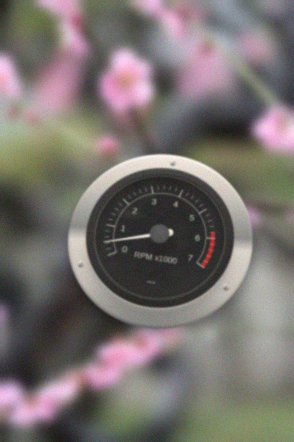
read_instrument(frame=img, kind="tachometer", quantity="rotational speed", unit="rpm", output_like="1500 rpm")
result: 400 rpm
